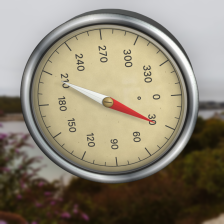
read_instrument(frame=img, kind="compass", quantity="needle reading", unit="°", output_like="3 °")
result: 30 °
